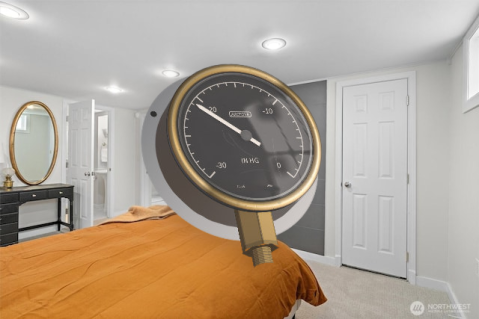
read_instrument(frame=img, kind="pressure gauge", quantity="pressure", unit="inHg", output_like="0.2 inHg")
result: -21 inHg
